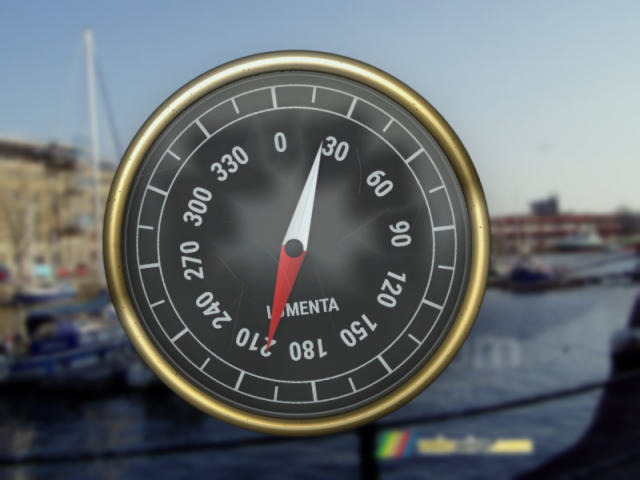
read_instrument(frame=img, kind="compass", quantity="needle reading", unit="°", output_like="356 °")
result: 202.5 °
